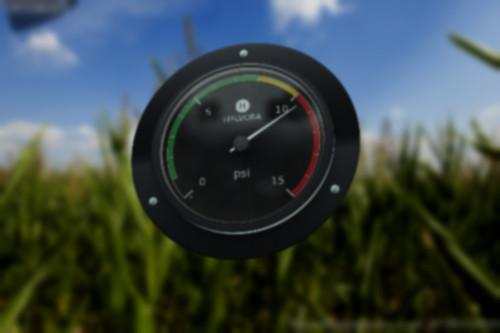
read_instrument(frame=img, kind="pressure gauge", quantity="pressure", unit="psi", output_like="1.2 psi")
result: 10.5 psi
